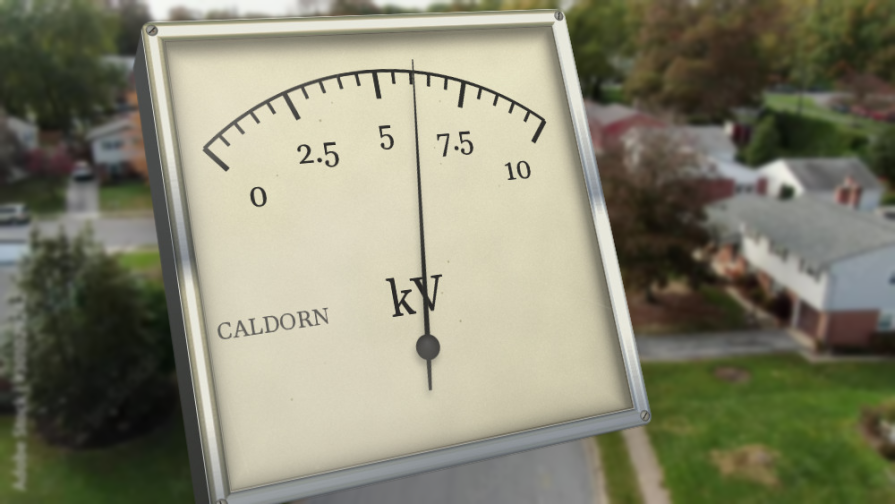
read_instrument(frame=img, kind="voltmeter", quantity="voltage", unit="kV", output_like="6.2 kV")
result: 6 kV
